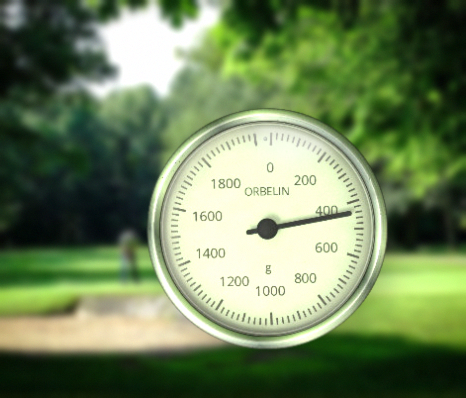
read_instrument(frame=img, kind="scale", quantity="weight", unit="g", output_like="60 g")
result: 440 g
